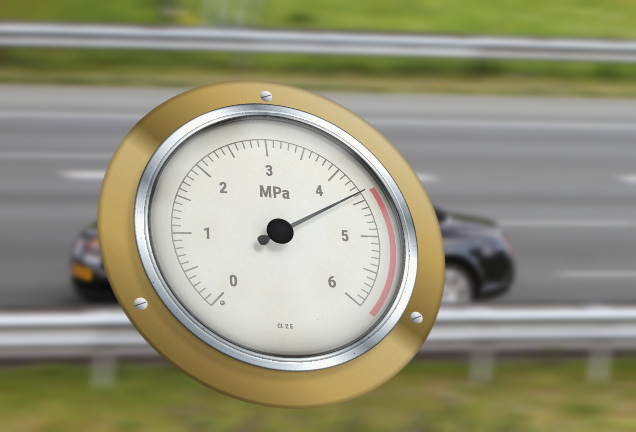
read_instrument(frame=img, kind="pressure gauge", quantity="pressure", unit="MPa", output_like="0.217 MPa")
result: 4.4 MPa
